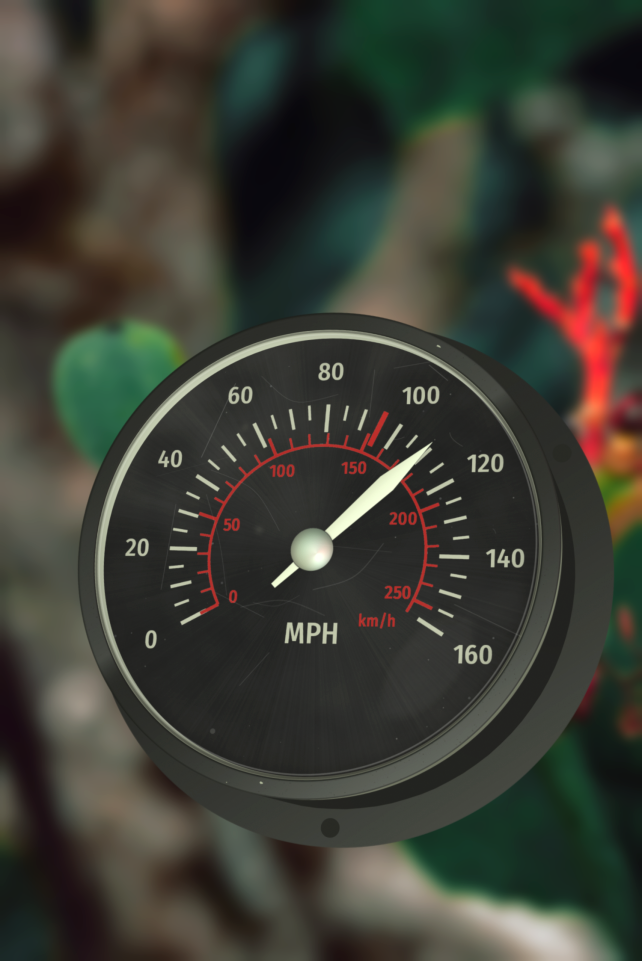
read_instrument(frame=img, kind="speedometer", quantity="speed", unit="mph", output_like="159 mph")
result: 110 mph
